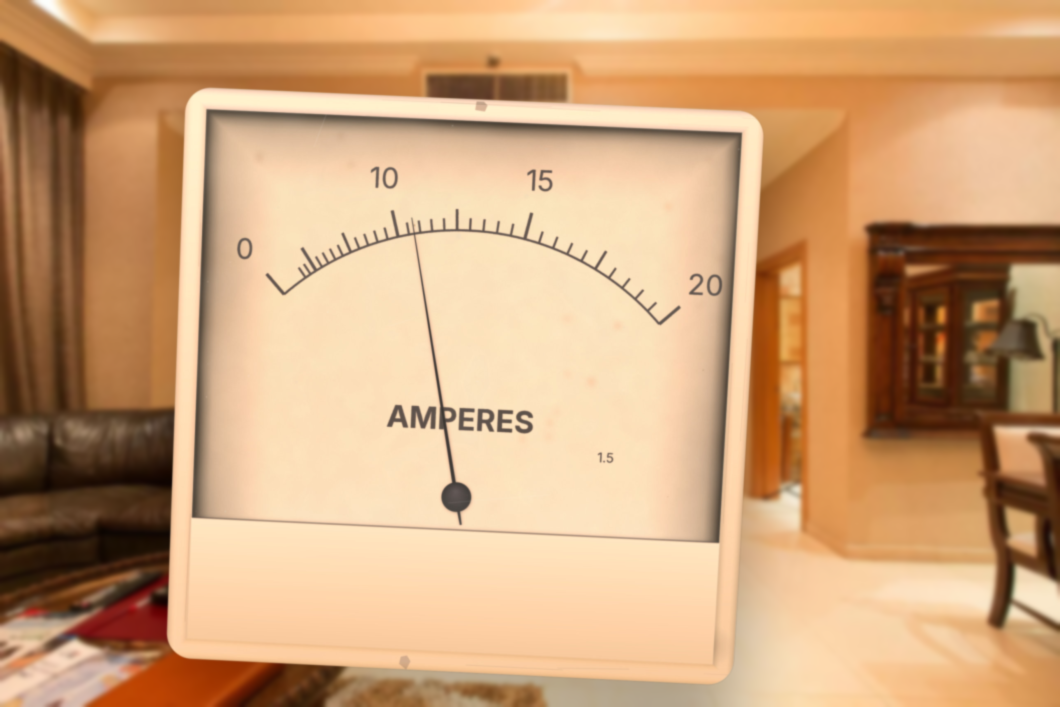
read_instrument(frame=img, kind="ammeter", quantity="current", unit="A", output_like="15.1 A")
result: 10.75 A
